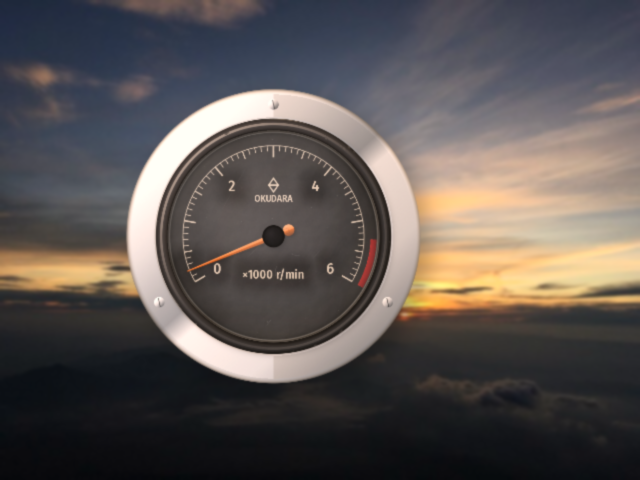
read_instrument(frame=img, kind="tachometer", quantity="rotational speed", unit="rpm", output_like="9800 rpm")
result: 200 rpm
